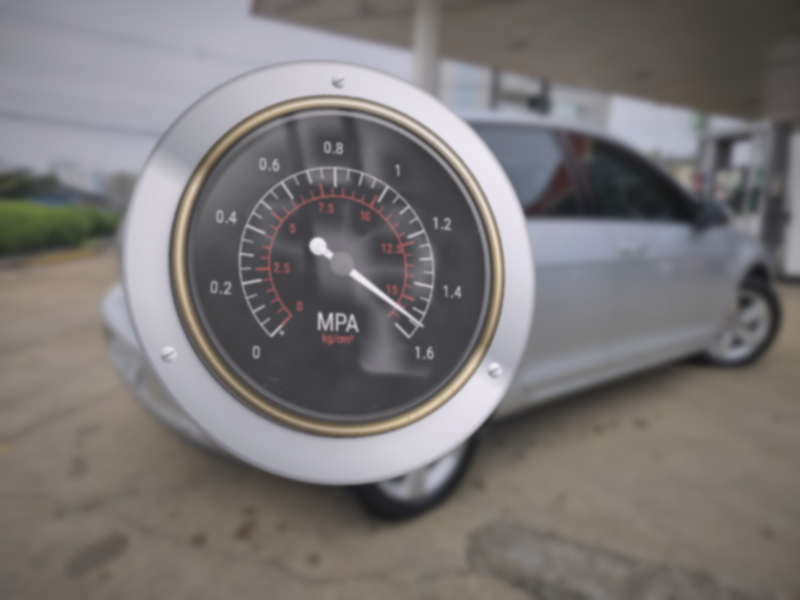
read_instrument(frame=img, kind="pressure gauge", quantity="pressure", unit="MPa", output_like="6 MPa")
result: 1.55 MPa
